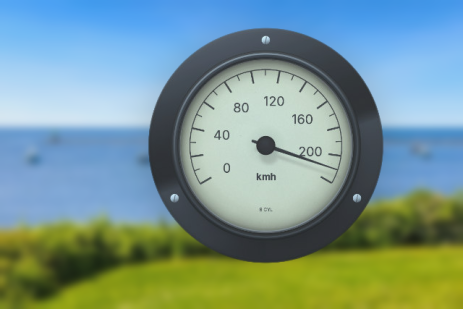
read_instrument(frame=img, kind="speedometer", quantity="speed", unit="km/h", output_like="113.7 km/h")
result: 210 km/h
